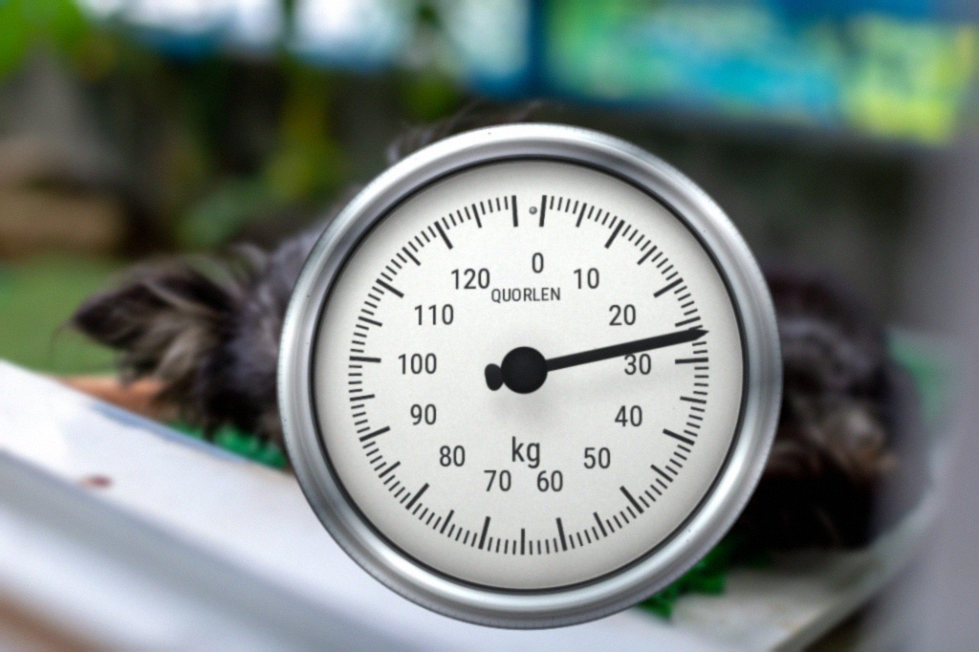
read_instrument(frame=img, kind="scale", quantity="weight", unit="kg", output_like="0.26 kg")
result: 27 kg
